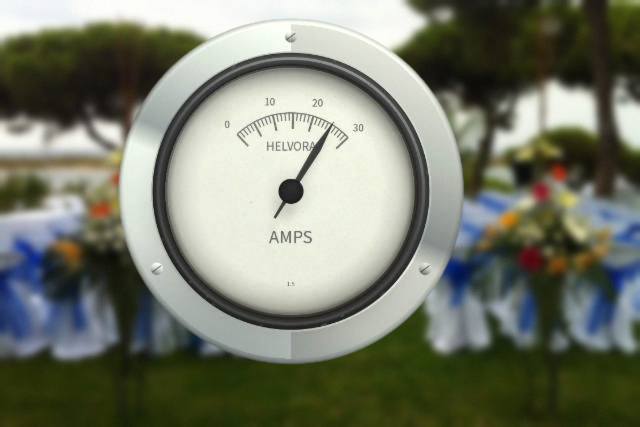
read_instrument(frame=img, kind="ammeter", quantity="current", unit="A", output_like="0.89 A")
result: 25 A
